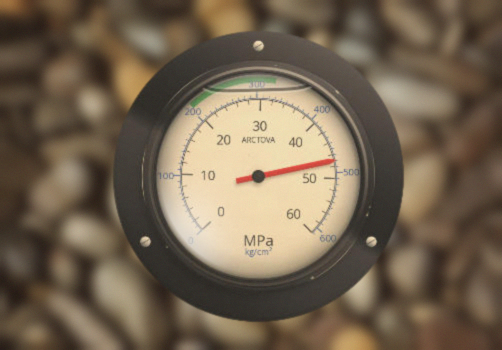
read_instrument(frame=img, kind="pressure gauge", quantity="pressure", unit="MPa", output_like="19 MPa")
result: 47 MPa
